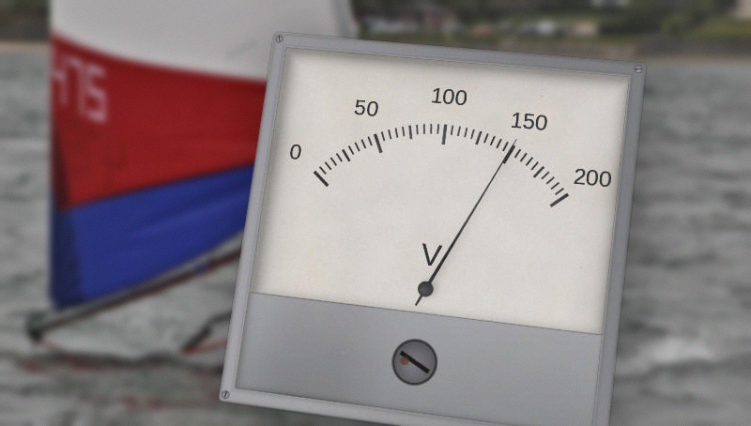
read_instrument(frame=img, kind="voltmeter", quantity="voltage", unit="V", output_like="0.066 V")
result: 150 V
